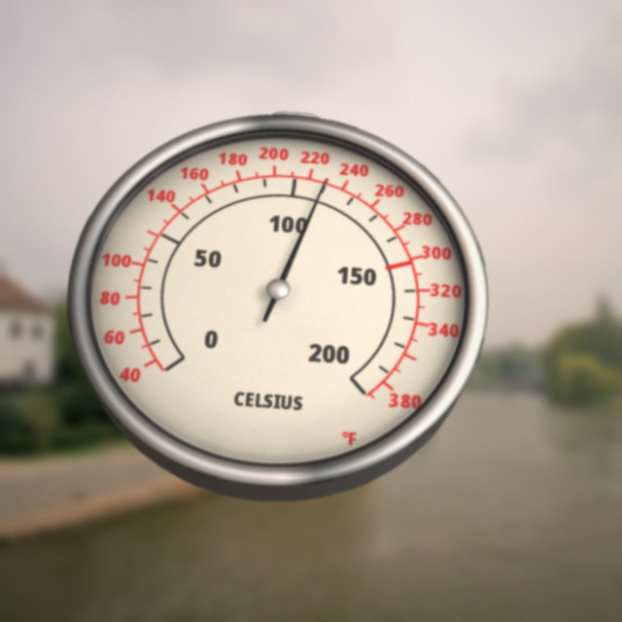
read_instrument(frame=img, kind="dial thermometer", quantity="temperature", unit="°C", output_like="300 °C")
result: 110 °C
